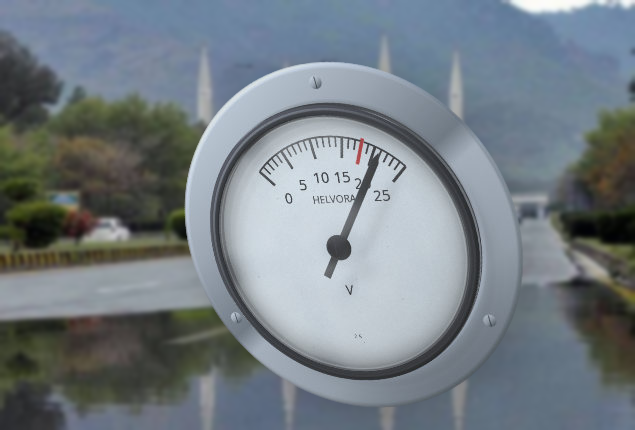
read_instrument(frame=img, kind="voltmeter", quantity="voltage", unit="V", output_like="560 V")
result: 21 V
